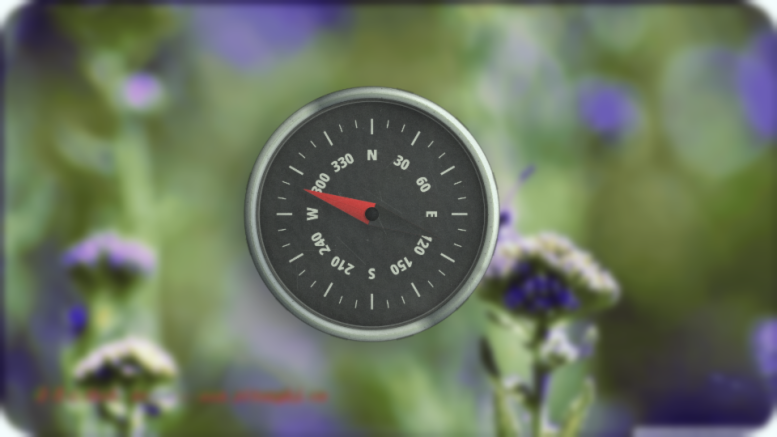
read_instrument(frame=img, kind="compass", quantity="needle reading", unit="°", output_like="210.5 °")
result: 290 °
